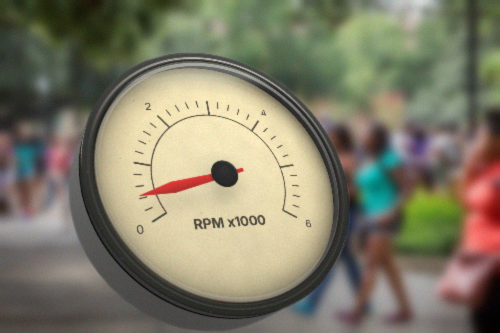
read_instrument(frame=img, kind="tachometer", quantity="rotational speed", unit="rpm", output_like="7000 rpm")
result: 400 rpm
